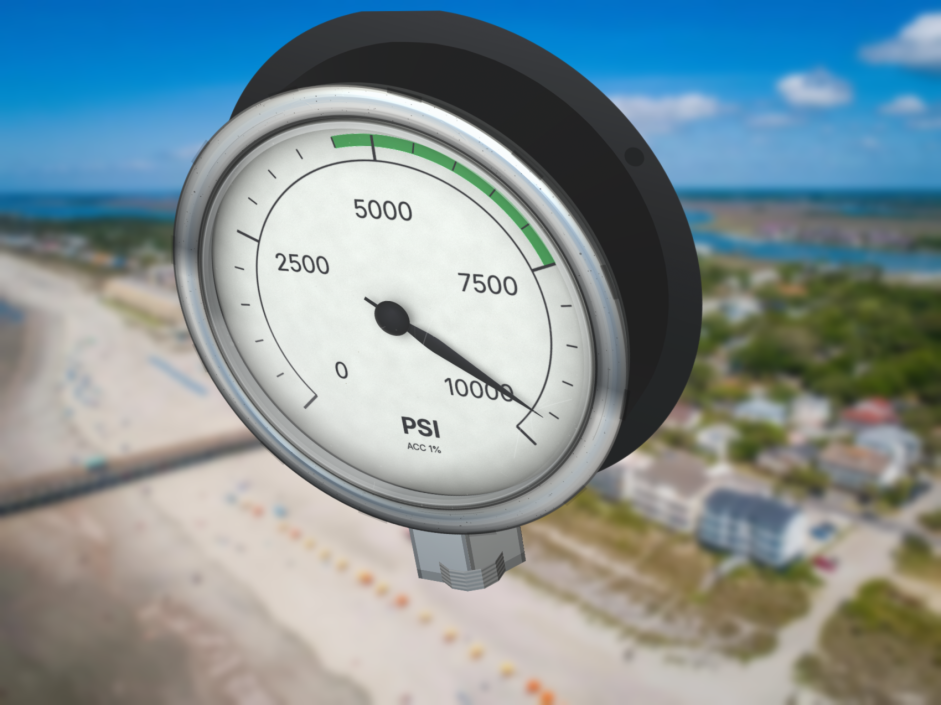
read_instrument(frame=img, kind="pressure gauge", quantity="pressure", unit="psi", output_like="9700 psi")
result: 9500 psi
